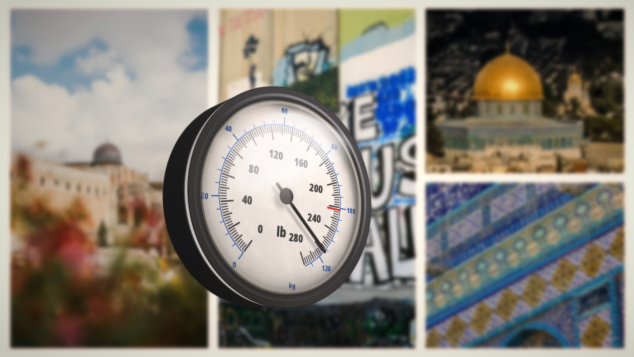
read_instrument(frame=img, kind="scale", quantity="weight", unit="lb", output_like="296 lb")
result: 260 lb
